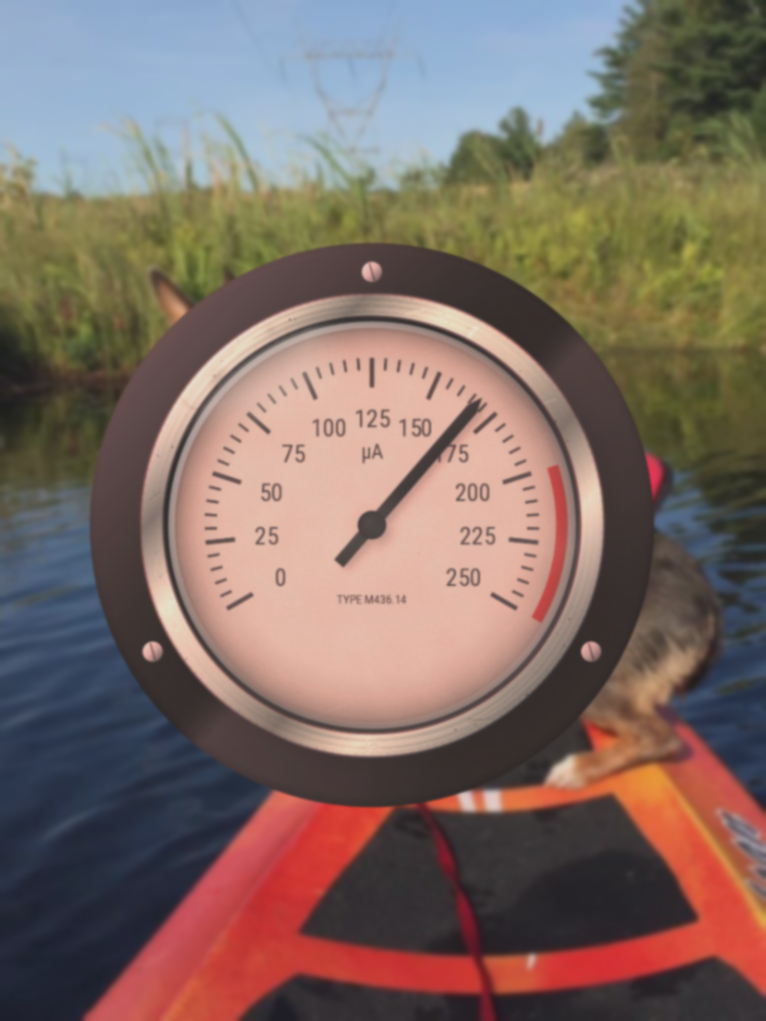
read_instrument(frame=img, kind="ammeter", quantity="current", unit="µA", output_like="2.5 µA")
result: 167.5 µA
